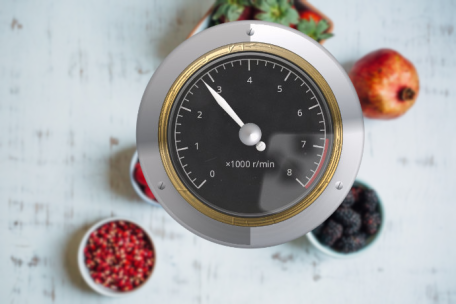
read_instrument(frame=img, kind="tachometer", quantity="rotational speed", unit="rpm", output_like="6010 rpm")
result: 2800 rpm
